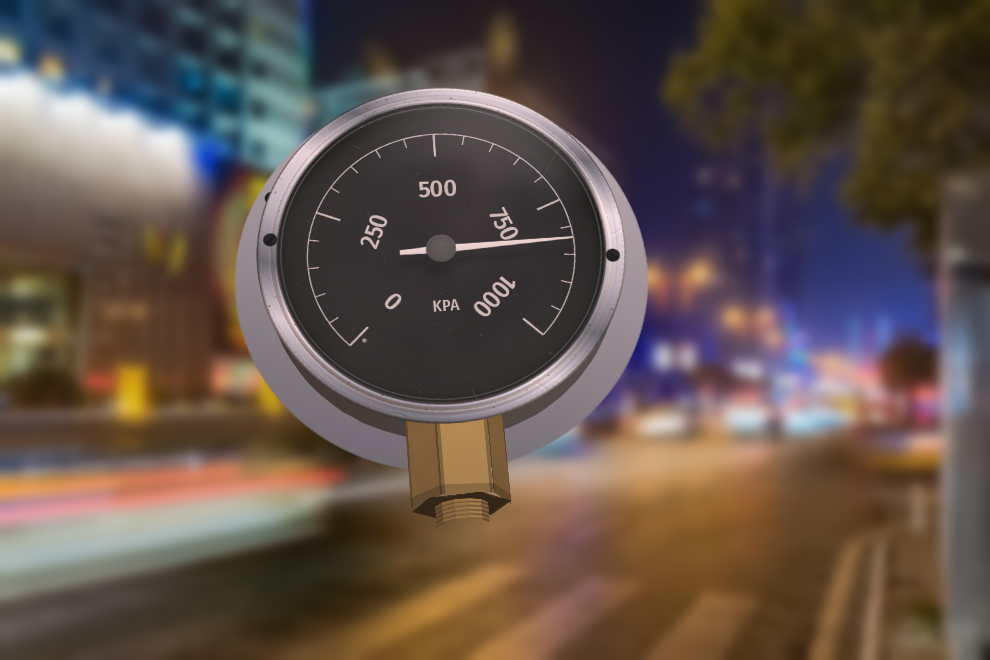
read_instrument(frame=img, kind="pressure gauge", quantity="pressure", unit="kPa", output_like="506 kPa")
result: 825 kPa
